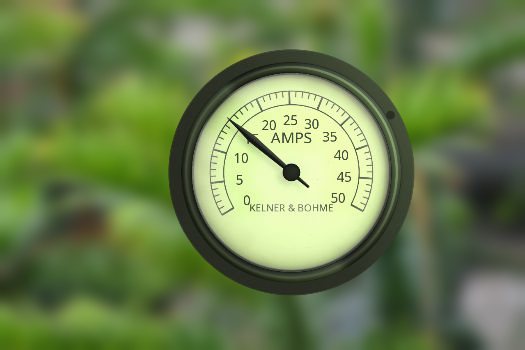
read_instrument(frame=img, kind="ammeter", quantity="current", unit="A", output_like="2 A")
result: 15 A
